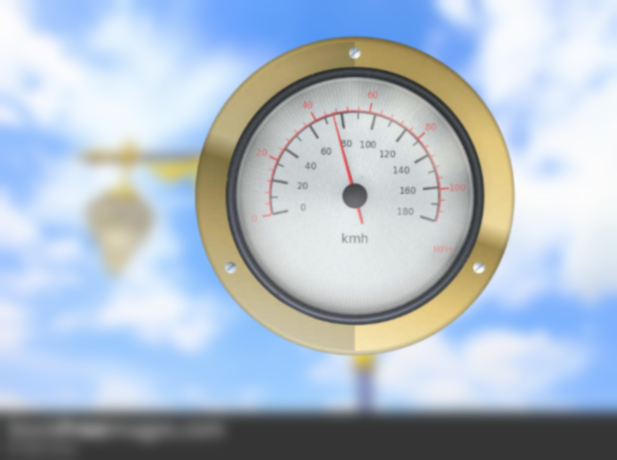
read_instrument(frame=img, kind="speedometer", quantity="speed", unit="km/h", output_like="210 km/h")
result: 75 km/h
